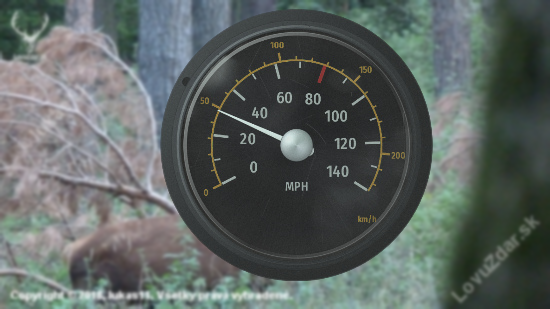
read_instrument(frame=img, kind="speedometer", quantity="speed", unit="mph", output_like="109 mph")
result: 30 mph
